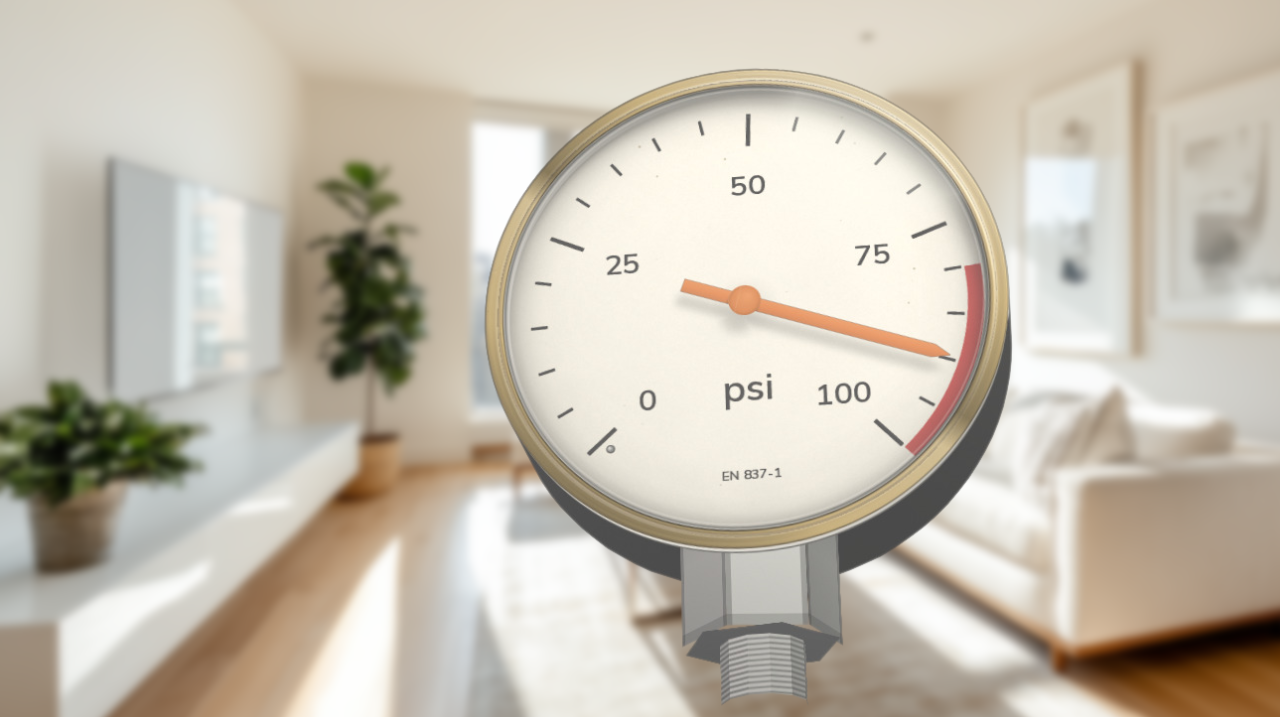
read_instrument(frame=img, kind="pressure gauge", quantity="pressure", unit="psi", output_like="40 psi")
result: 90 psi
